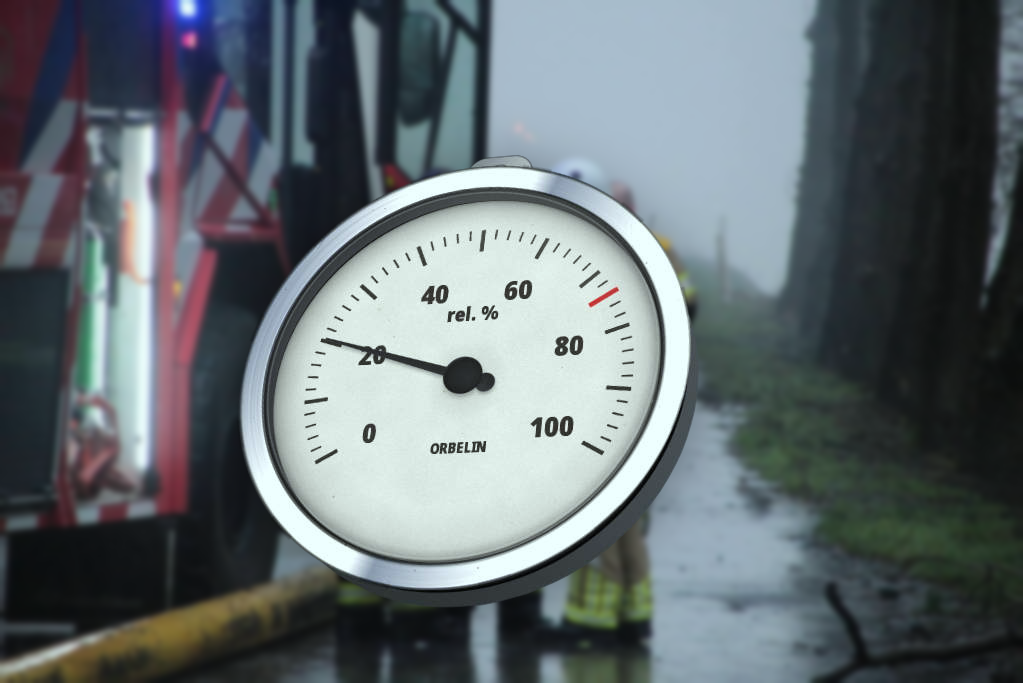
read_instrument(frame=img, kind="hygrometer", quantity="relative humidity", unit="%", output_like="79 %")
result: 20 %
